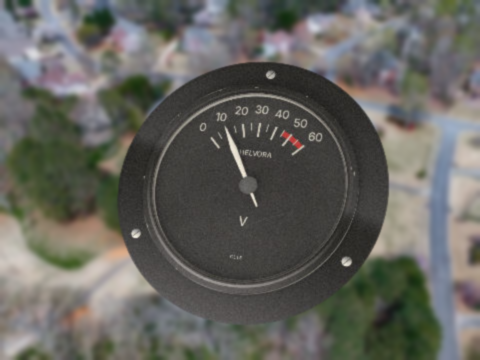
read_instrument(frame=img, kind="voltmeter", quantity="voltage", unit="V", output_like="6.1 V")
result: 10 V
